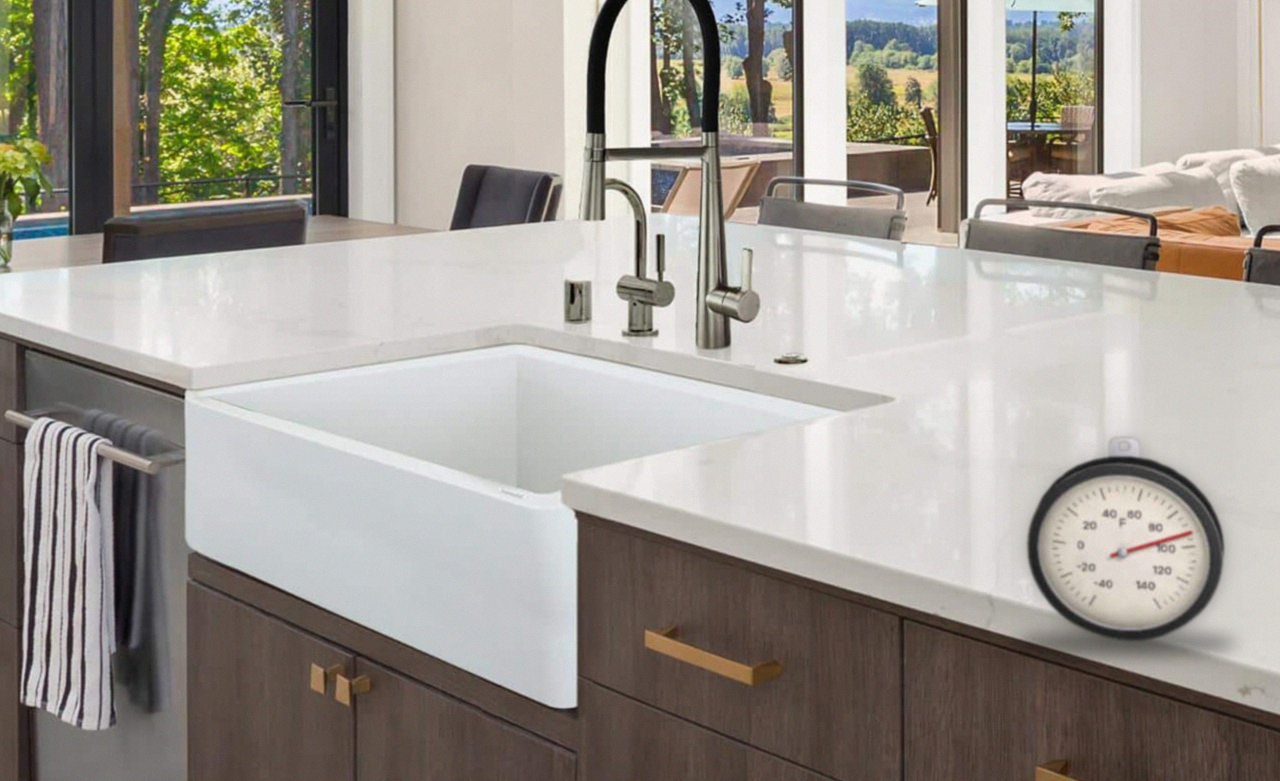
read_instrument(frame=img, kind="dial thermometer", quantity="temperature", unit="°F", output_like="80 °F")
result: 92 °F
